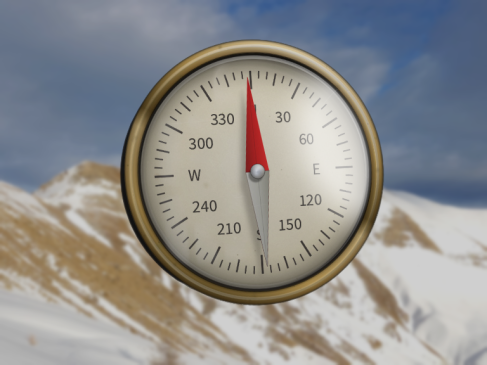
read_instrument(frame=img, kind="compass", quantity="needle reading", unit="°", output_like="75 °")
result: 357.5 °
